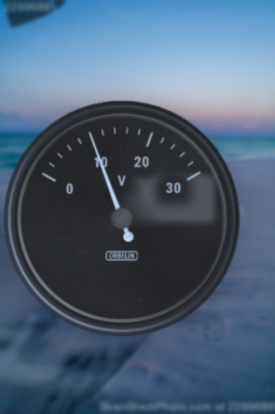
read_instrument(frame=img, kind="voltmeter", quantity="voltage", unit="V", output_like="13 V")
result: 10 V
